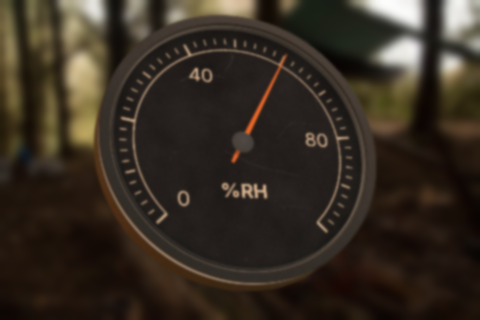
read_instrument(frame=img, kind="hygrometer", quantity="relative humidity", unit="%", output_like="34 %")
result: 60 %
